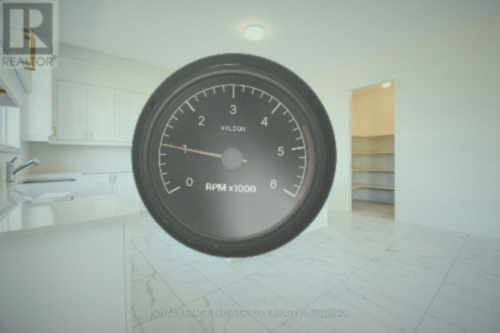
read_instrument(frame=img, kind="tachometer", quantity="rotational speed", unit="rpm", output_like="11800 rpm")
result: 1000 rpm
